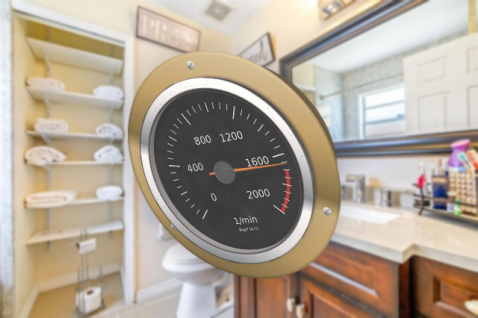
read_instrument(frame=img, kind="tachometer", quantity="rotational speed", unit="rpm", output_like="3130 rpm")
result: 1650 rpm
